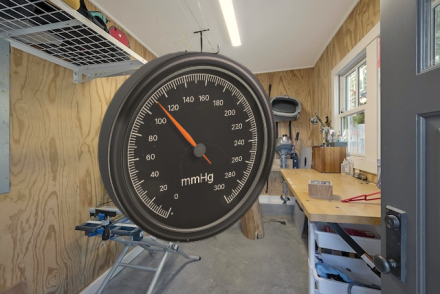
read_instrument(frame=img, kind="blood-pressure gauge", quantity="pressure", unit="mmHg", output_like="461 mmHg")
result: 110 mmHg
